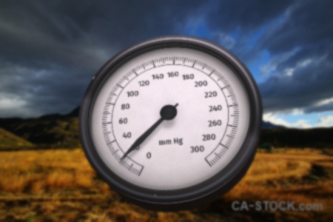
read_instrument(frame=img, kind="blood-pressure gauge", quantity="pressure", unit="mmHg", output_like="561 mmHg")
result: 20 mmHg
